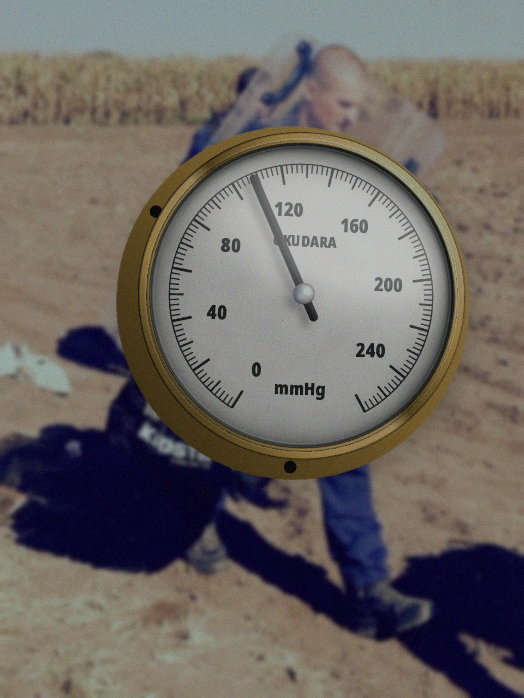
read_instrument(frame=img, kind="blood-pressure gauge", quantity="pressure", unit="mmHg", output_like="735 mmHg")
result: 108 mmHg
